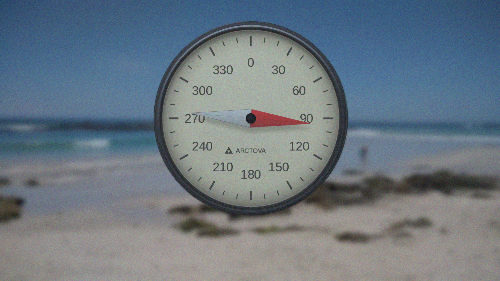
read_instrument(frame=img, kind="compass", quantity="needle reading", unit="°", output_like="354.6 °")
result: 95 °
